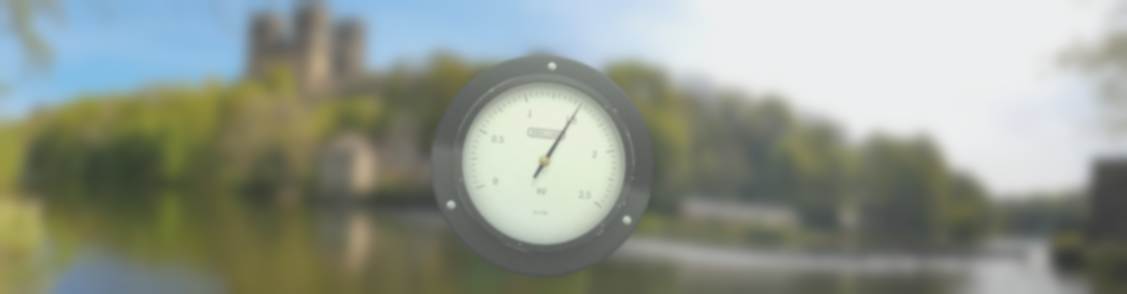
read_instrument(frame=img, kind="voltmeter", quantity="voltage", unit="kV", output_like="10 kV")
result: 1.5 kV
